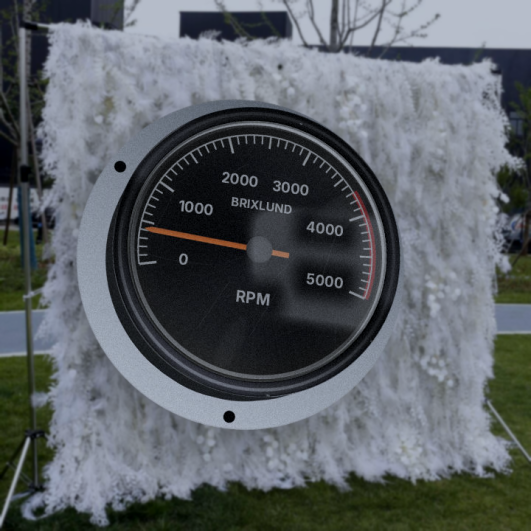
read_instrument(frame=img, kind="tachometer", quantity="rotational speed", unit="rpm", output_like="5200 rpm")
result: 400 rpm
